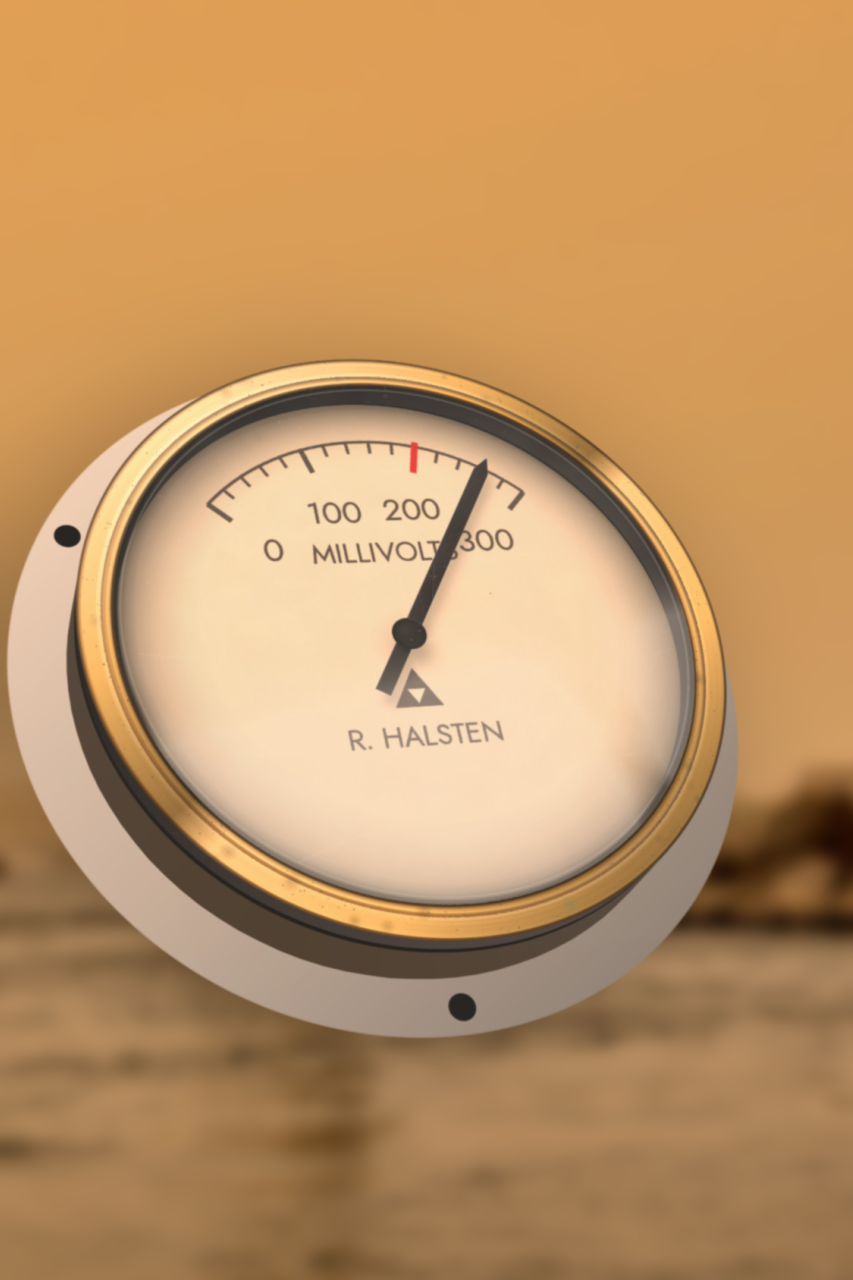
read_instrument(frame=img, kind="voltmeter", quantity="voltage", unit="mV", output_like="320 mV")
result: 260 mV
